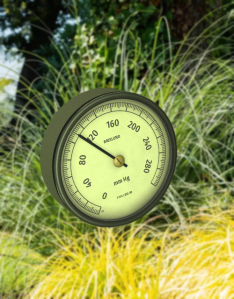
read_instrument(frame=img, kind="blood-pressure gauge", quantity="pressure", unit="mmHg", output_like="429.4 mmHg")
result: 110 mmHg
